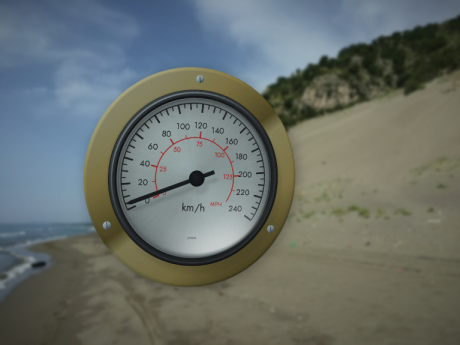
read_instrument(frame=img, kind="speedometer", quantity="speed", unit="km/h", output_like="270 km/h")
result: 5 km/h
